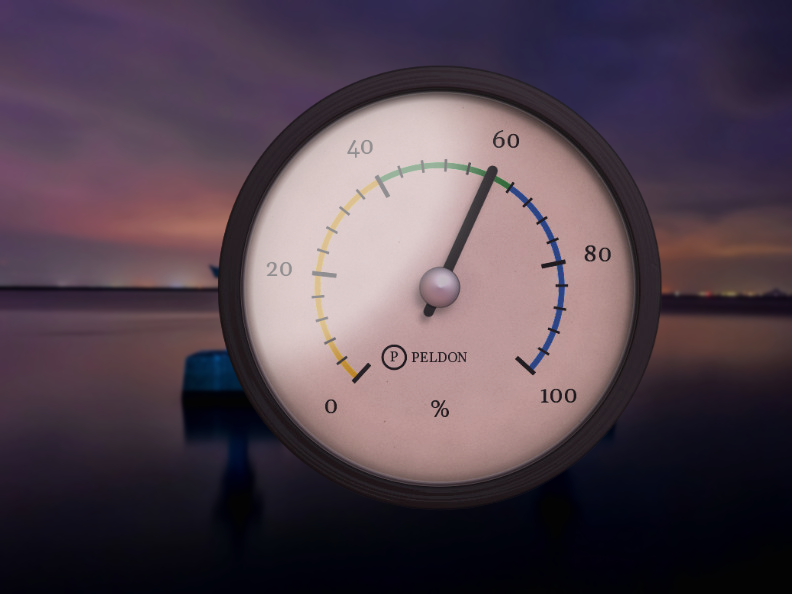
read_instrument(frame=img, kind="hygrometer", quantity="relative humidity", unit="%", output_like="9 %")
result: 60 %
